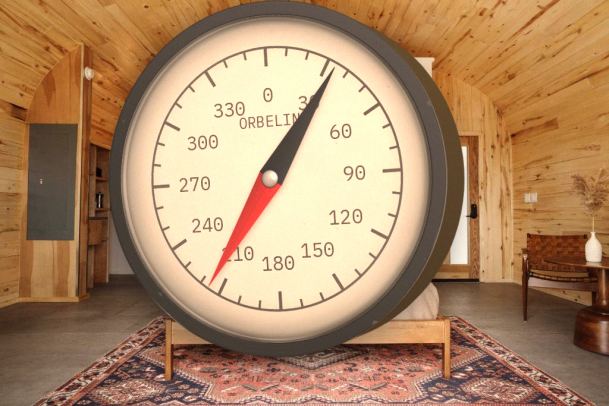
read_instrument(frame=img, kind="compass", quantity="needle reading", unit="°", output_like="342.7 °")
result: 215 °
